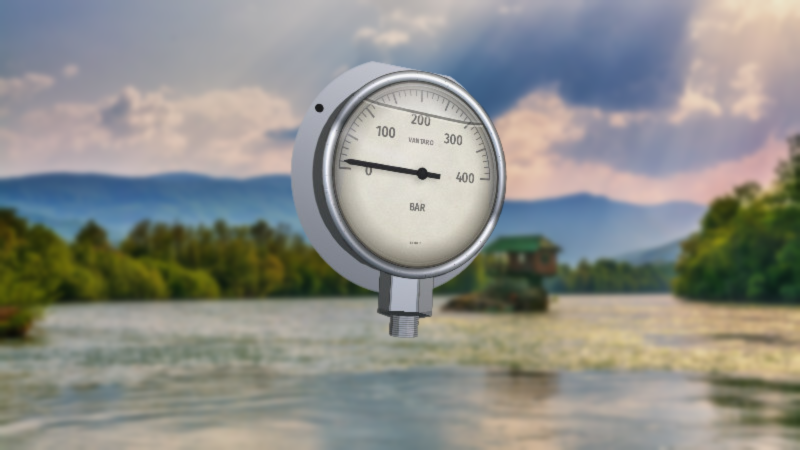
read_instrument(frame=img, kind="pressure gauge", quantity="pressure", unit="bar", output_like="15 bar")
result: 10 bar
